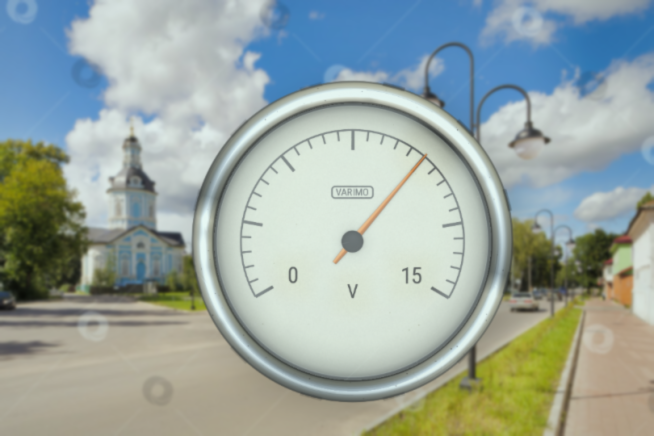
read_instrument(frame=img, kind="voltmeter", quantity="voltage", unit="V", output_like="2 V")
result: 10 V
